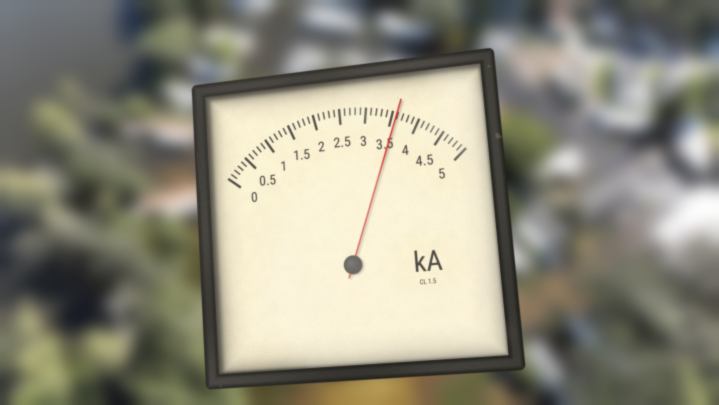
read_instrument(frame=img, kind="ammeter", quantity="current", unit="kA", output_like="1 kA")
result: 3.6 kA
